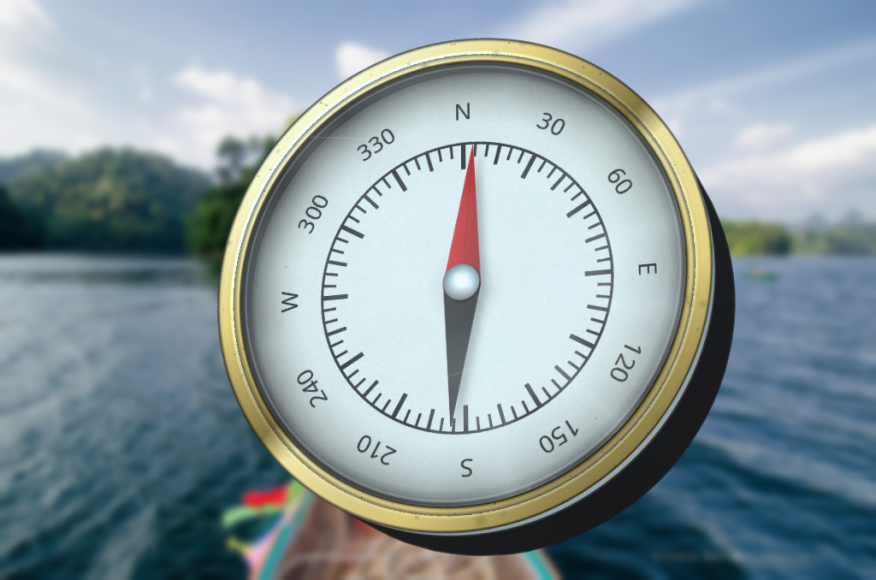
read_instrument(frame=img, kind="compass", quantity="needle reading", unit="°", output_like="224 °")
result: 5 °
